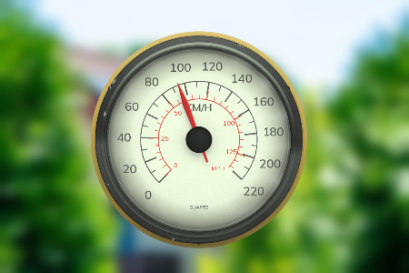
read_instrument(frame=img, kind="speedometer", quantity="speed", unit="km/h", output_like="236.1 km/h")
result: 95 km/h
